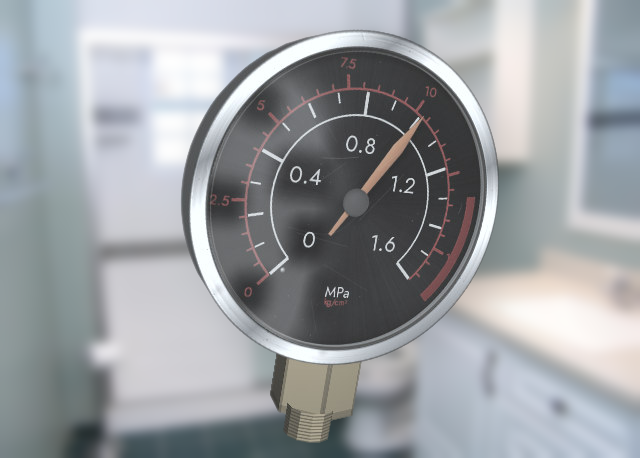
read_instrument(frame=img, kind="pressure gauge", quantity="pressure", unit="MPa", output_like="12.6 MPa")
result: 1 MPa
